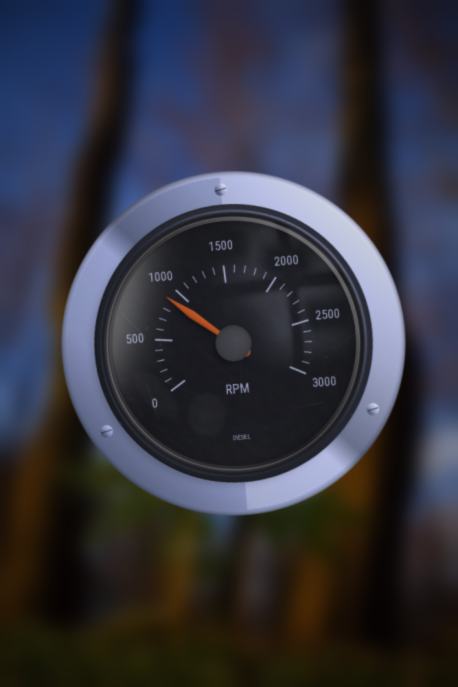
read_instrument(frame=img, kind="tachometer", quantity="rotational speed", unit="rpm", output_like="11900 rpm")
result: 900 rpm
